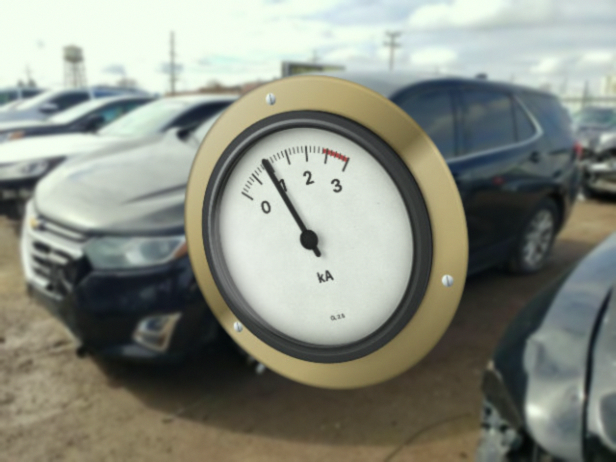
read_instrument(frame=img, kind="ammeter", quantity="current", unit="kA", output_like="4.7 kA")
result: 1 kA
